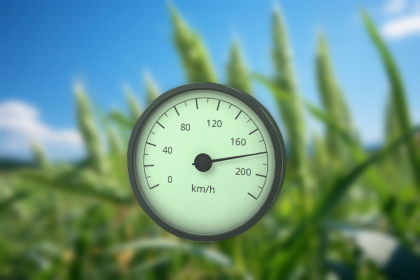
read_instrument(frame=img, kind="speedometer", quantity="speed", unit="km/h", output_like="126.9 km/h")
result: 180 km/h
